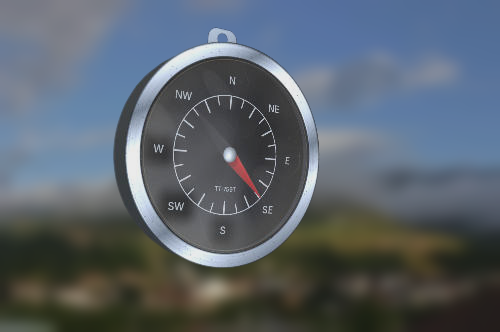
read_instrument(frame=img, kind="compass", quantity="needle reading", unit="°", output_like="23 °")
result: 135 °
